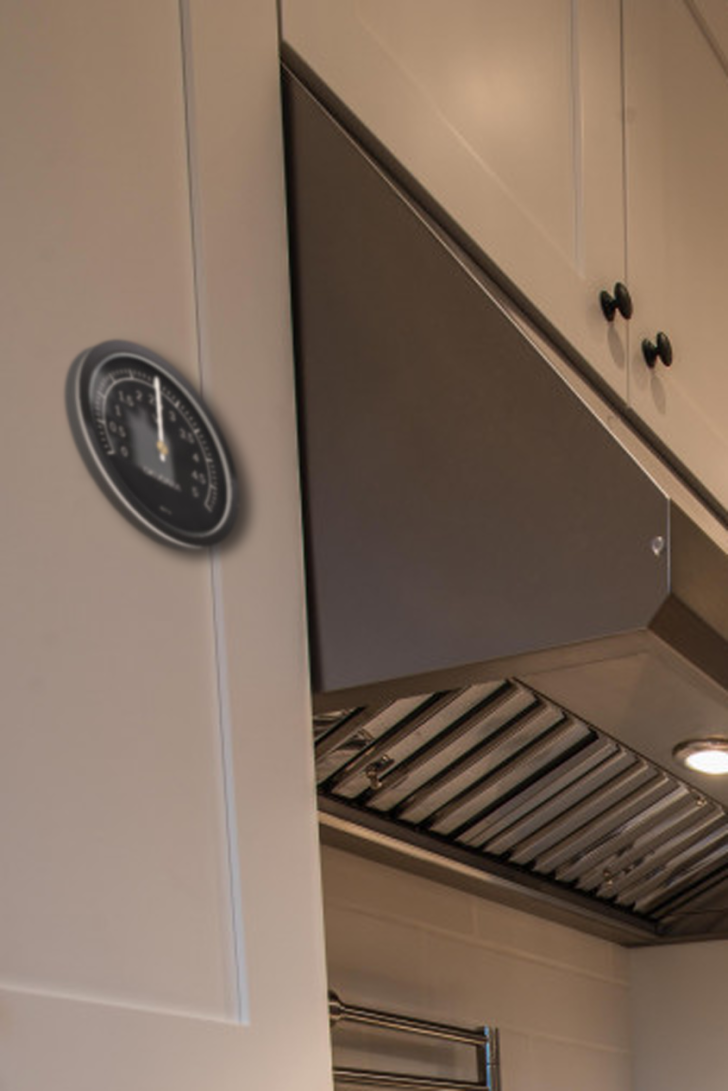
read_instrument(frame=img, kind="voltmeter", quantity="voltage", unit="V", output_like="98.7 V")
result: 2.5 V
